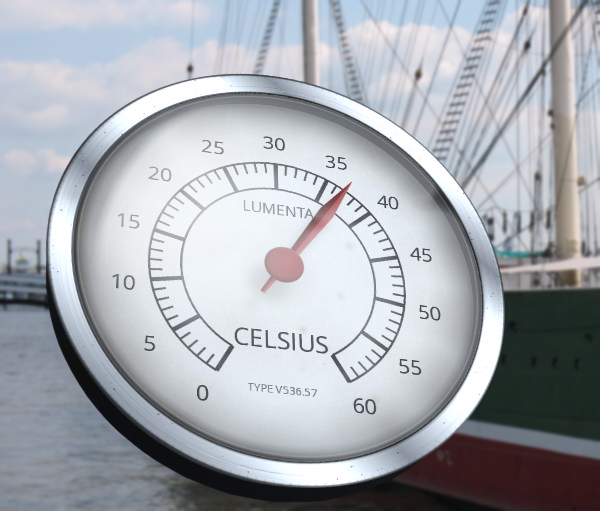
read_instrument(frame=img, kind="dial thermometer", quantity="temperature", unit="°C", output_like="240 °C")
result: 37 °C
